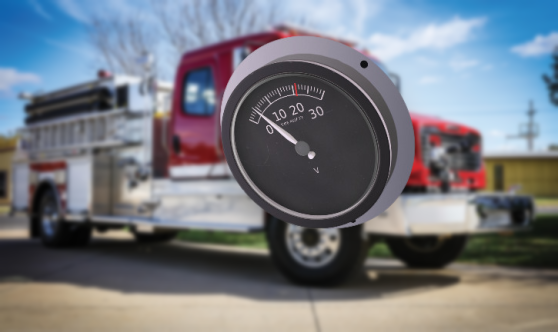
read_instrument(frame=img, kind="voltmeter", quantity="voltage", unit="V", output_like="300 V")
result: 5 V
